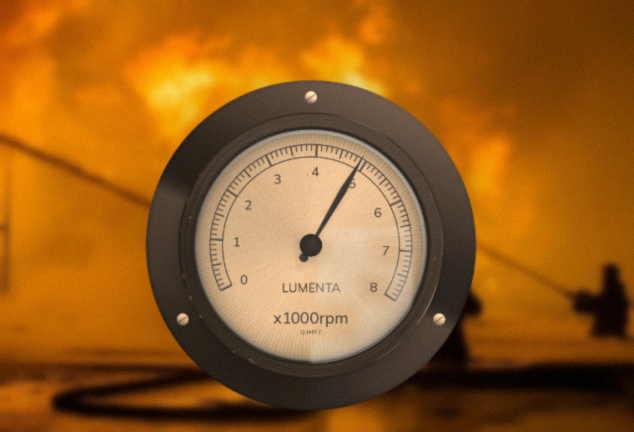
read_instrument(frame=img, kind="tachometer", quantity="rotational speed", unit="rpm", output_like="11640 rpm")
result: 4900 rpm
